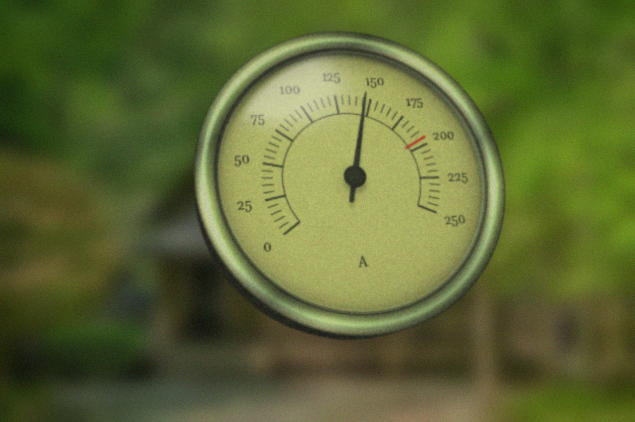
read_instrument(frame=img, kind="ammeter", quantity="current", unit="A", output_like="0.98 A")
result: 145 A
